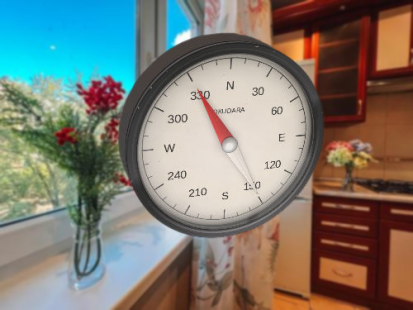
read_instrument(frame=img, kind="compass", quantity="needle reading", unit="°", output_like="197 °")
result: 330 °
